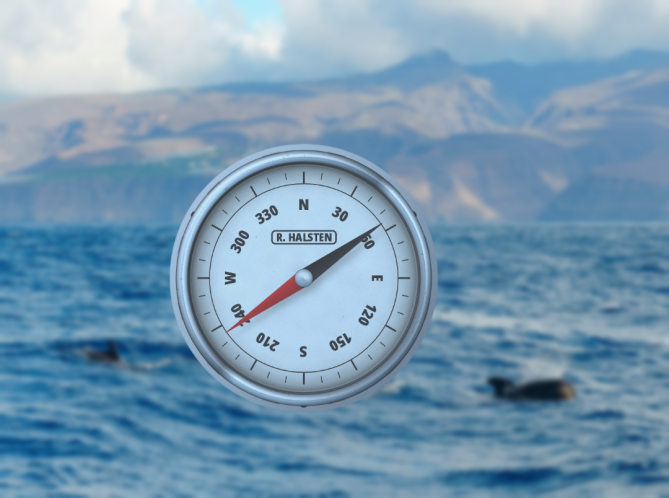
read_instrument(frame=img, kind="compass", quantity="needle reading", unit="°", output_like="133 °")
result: 235 °
